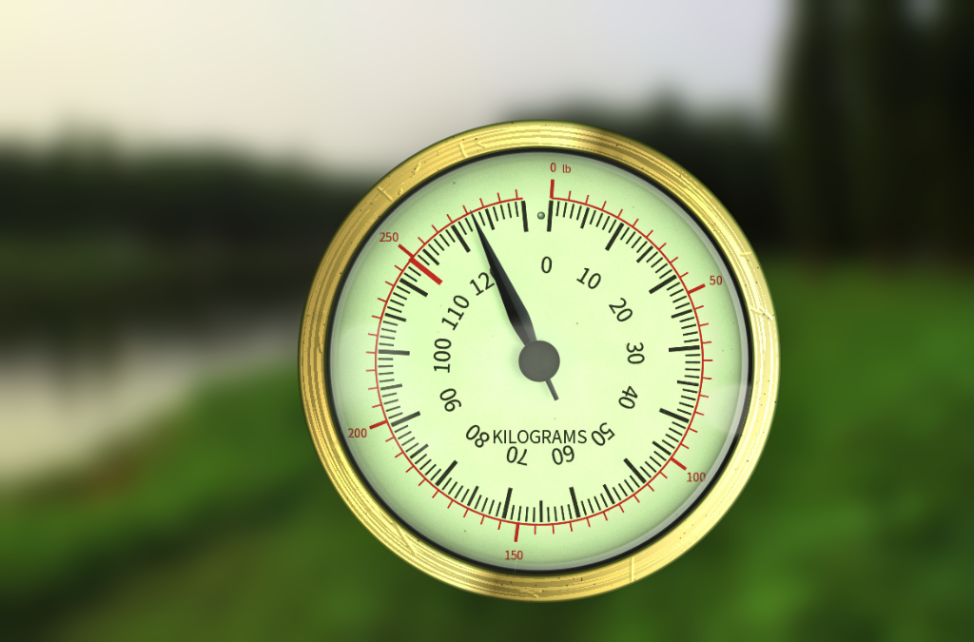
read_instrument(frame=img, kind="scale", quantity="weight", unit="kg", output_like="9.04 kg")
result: 123 kg
